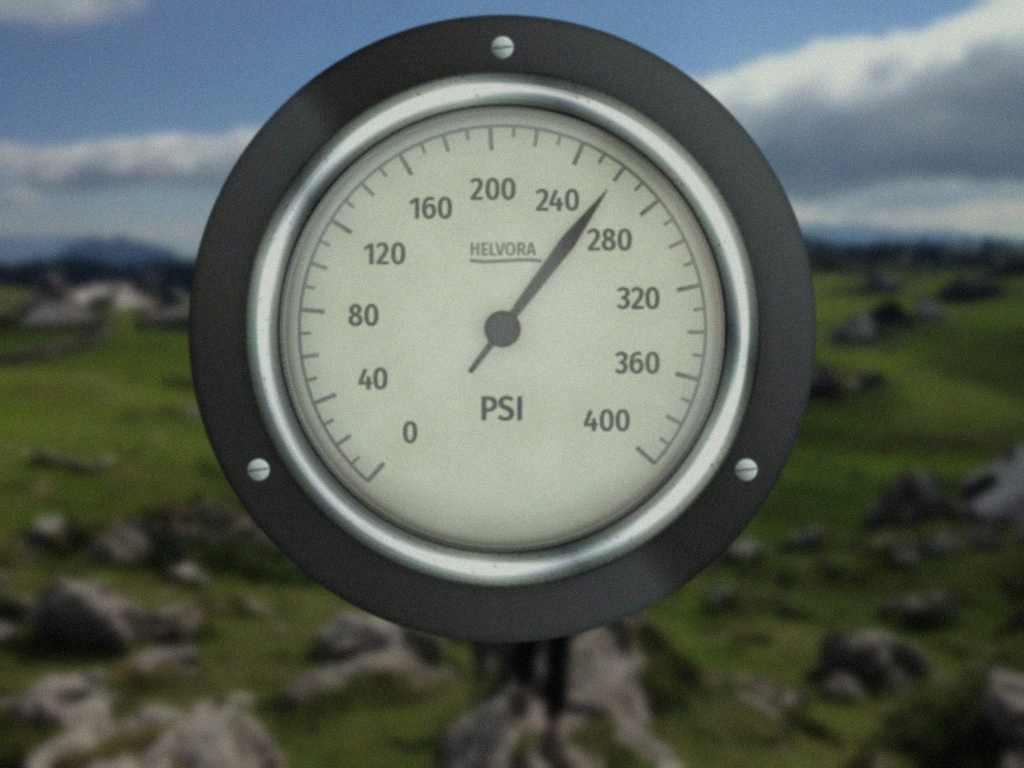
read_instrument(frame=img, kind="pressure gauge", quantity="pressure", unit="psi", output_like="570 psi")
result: 260 psi
